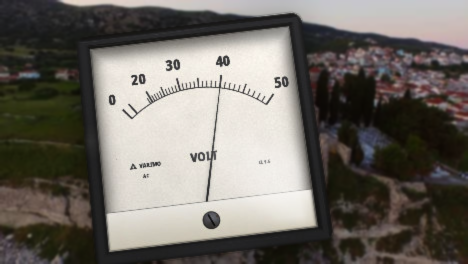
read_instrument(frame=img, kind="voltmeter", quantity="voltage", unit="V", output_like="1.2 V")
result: 40 V
